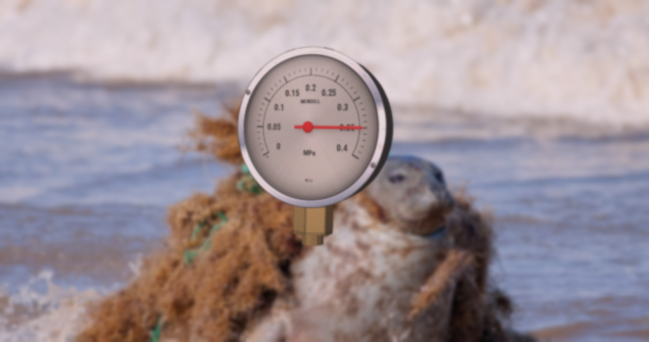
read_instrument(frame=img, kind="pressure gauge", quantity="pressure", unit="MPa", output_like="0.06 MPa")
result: 0.35 MPa
